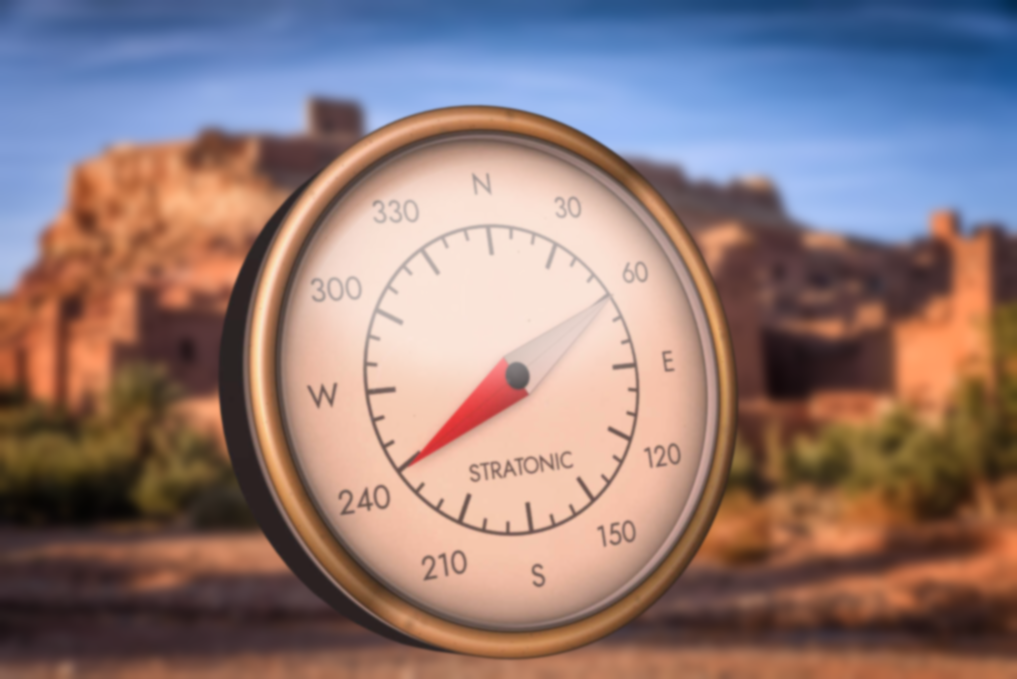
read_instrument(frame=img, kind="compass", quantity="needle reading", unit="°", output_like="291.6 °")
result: 240 °
